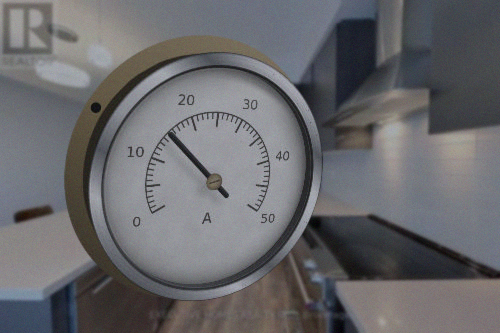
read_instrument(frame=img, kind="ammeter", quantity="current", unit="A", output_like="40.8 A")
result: 15 A
